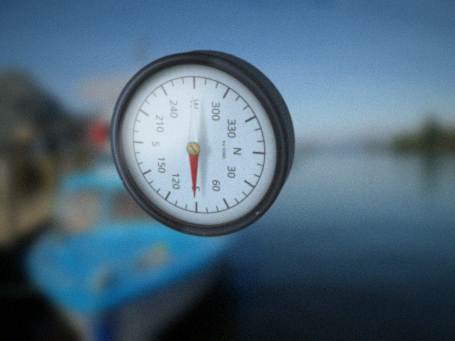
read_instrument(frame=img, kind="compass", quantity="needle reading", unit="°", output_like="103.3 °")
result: 90 °
